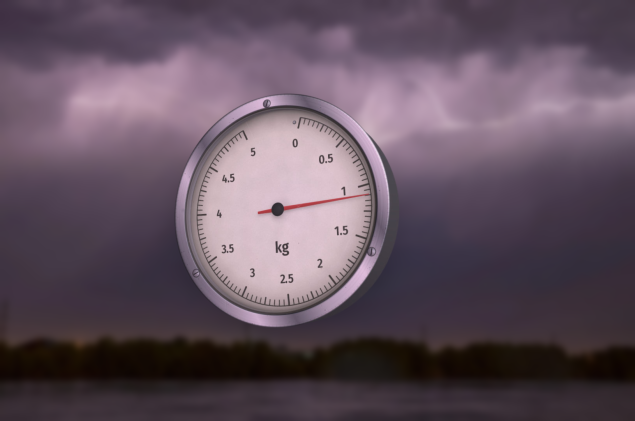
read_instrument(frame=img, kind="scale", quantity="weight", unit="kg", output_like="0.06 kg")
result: 1.1 kg
